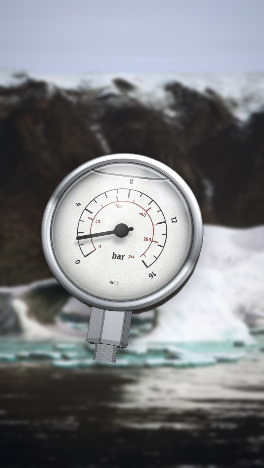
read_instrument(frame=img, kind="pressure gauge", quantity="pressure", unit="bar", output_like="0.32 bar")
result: 1.5 bar
